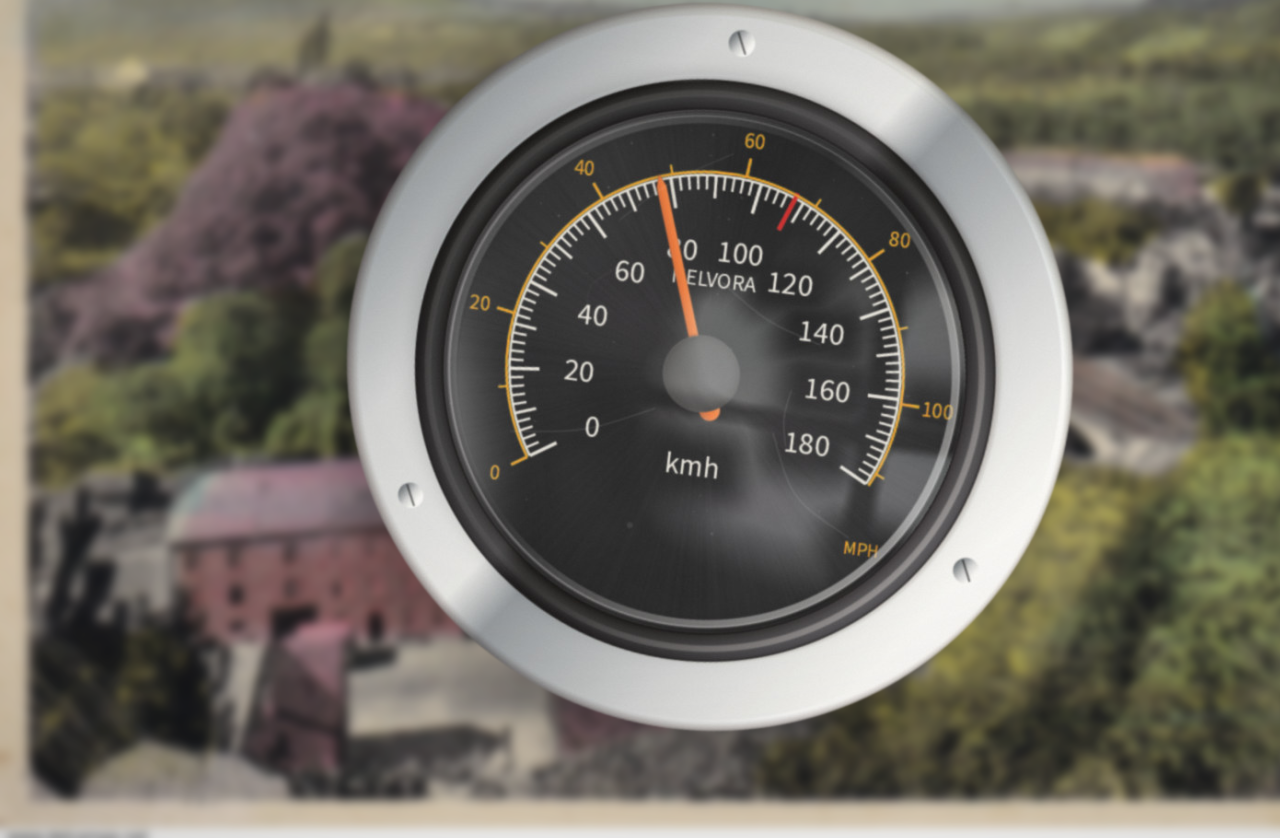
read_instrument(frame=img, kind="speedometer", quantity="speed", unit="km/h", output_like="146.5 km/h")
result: 78 km/h
